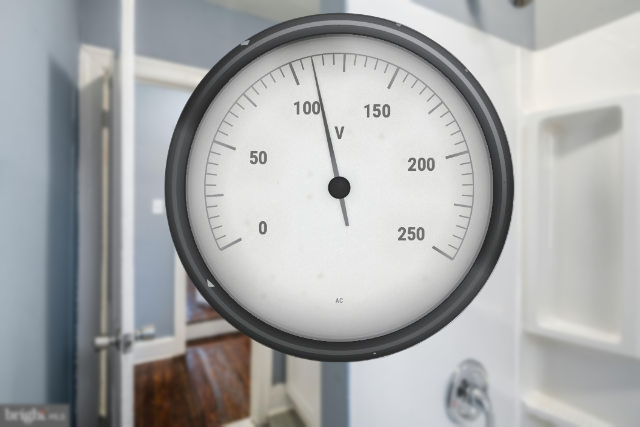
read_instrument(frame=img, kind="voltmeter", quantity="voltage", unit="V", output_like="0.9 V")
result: 110 V
